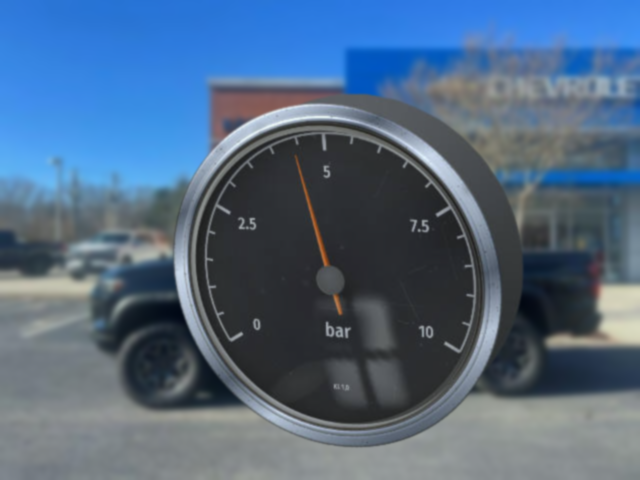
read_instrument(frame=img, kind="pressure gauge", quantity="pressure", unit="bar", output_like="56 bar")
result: 4.5 bar
